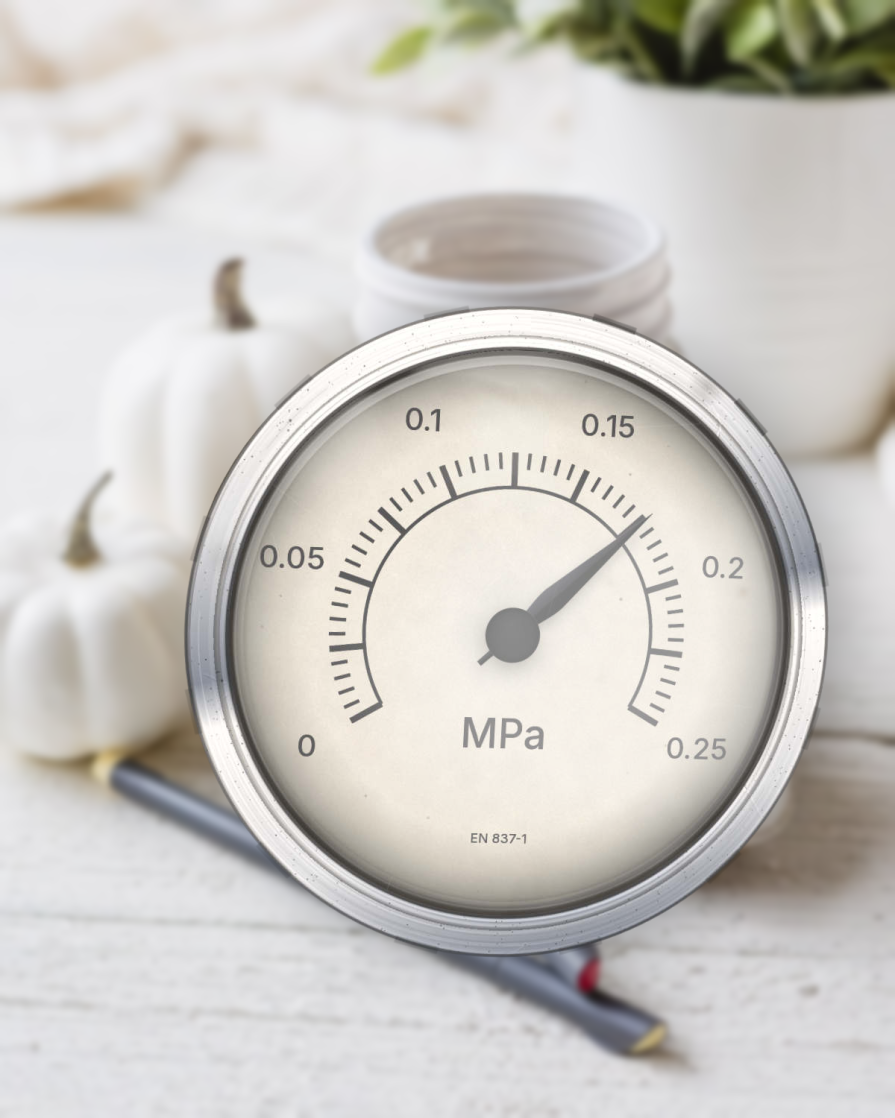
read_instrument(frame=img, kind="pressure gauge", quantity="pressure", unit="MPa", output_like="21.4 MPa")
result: 0.175 MPa
